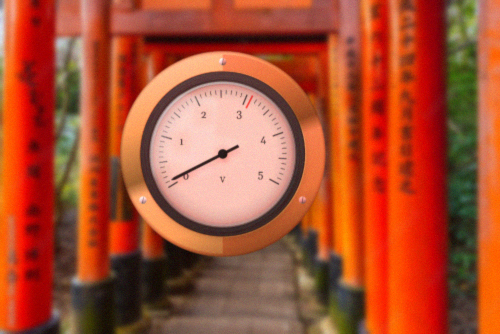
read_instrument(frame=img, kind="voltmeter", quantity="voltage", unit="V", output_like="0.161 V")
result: 0.1 V
